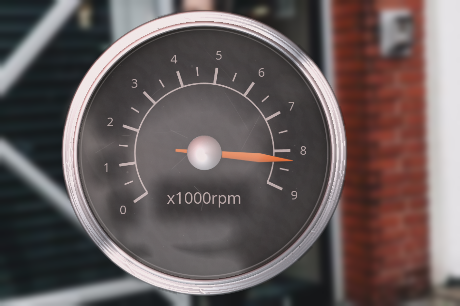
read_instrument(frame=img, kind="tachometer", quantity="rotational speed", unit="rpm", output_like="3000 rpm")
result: 8250 rpm
